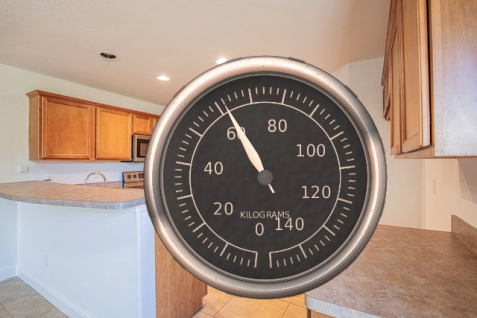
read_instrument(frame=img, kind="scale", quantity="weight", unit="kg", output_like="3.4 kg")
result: 62 kg
